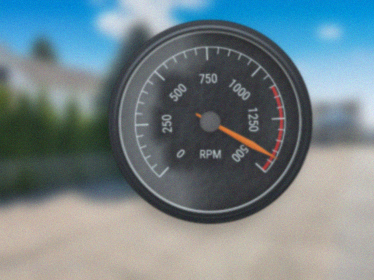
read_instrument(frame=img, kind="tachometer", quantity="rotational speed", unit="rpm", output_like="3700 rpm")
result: 1425 rpm
